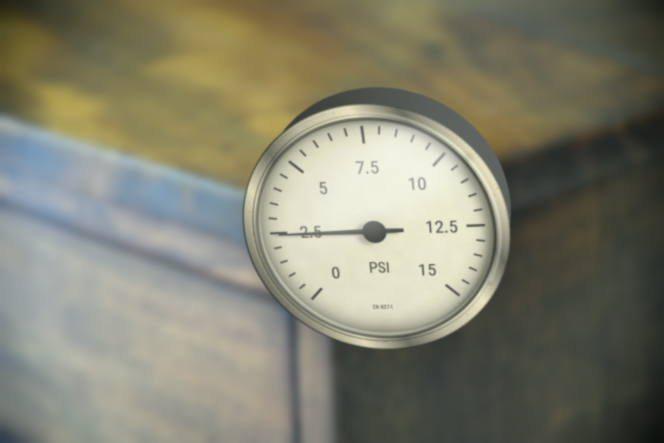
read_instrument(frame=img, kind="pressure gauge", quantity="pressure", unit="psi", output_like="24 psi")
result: 2.5 psi
